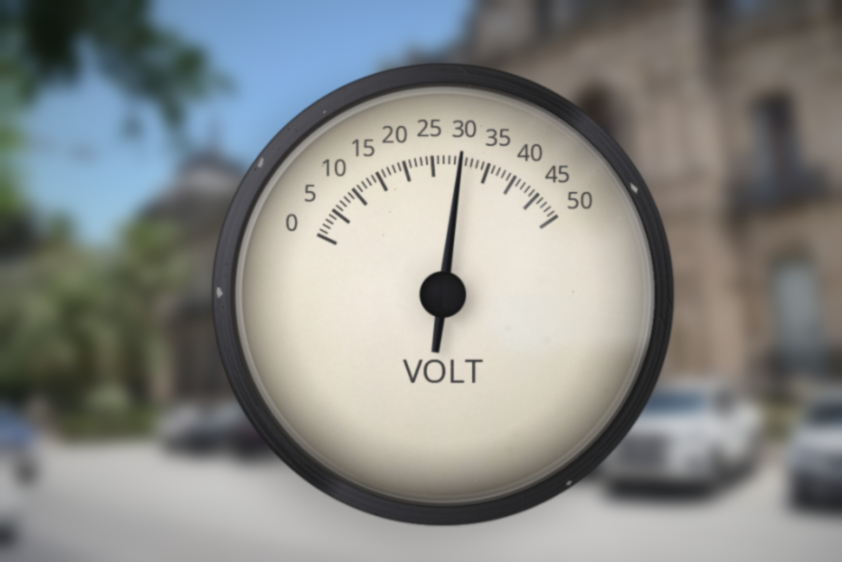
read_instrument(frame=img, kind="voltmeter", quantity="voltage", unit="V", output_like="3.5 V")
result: 30 V
